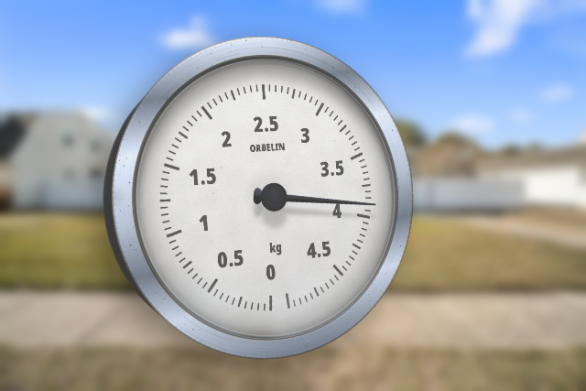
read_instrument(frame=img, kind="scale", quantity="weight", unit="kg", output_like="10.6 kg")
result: 3.9 kg
